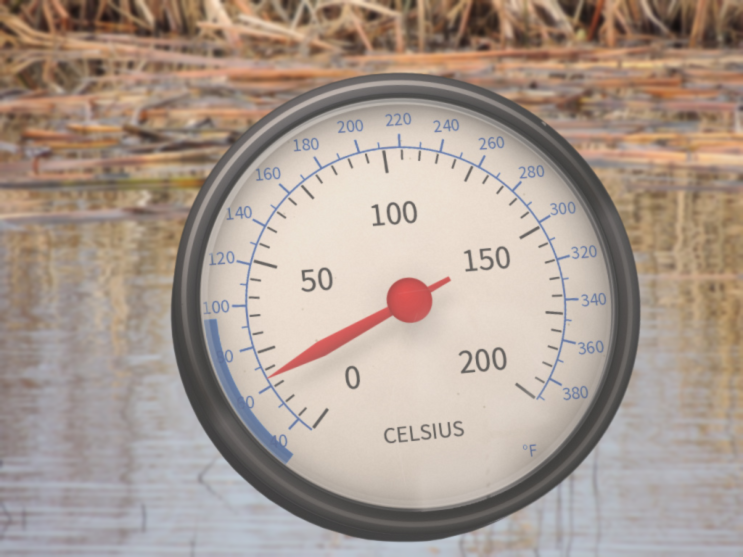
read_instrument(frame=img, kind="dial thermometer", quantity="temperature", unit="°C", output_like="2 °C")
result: 17.5 °C
